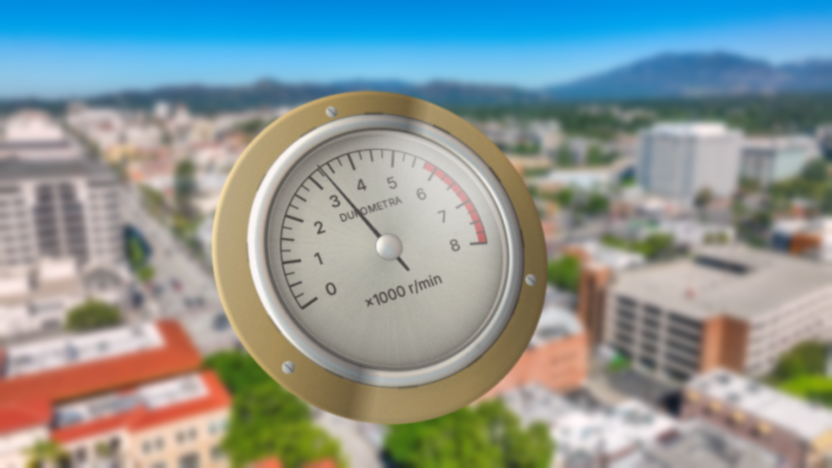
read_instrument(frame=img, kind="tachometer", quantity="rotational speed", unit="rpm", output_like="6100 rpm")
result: 3250 rpm
